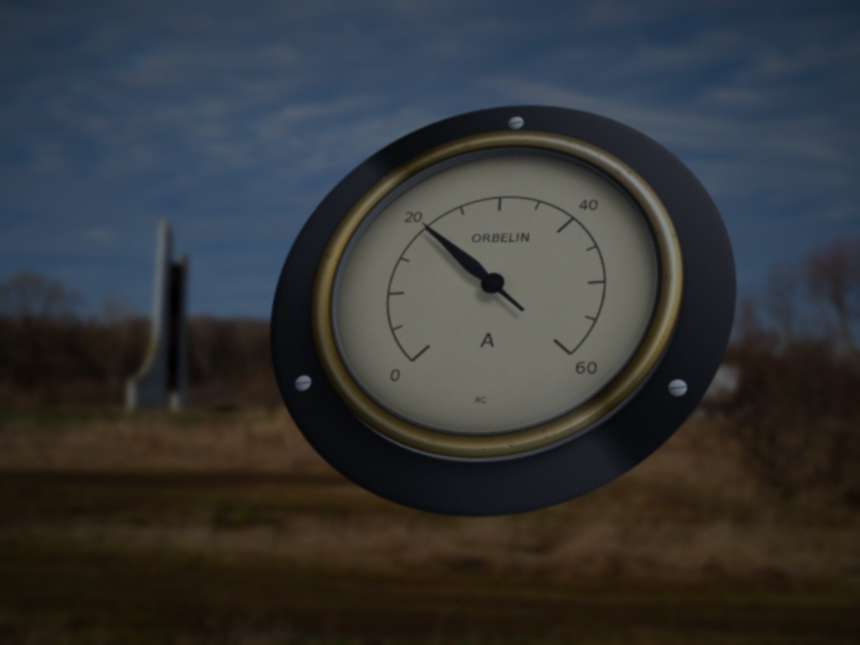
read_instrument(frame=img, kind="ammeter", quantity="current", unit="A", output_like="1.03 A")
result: 20 A
